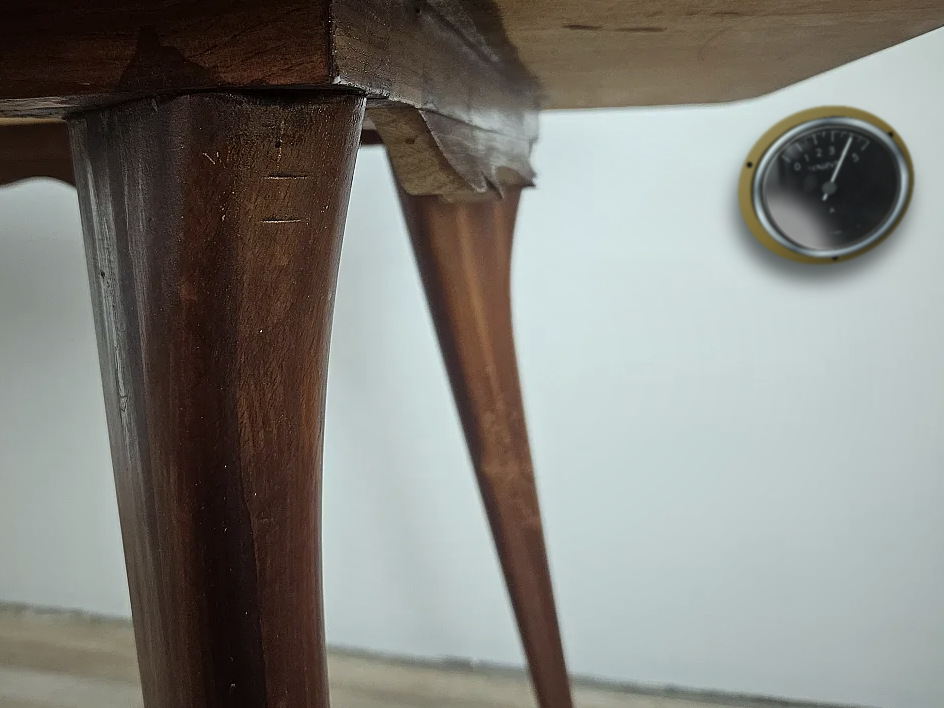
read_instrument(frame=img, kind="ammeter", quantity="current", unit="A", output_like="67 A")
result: 4 A
